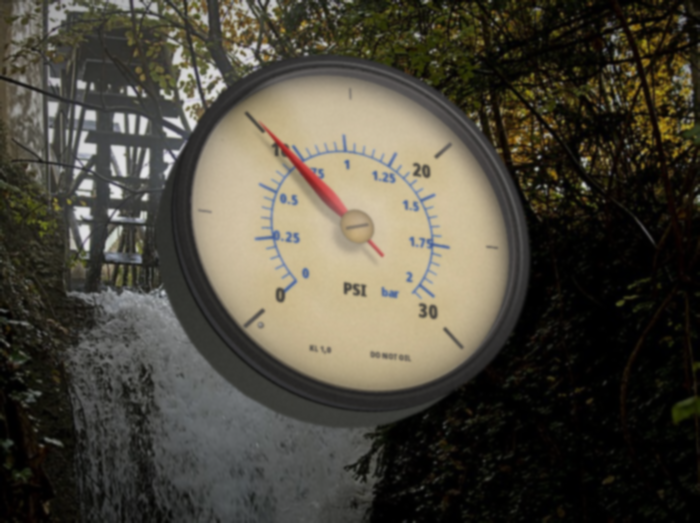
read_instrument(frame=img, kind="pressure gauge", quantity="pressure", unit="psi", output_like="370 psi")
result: 10 psi
